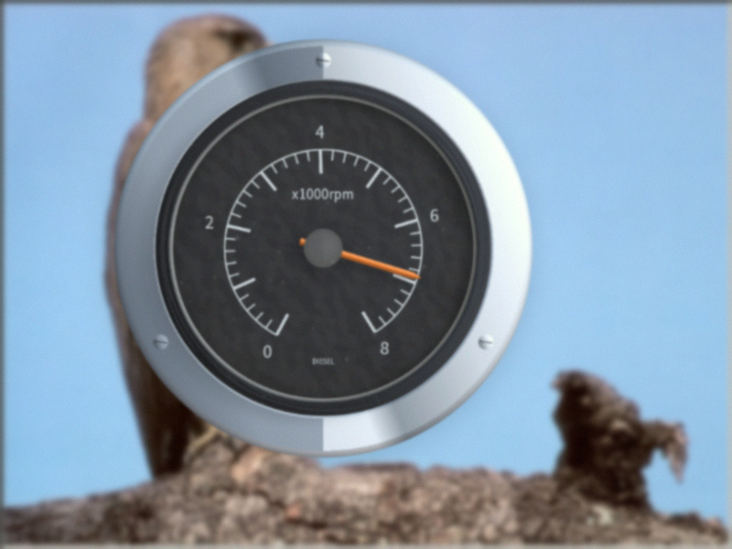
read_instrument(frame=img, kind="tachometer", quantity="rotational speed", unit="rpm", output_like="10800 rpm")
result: 6900 rpm
